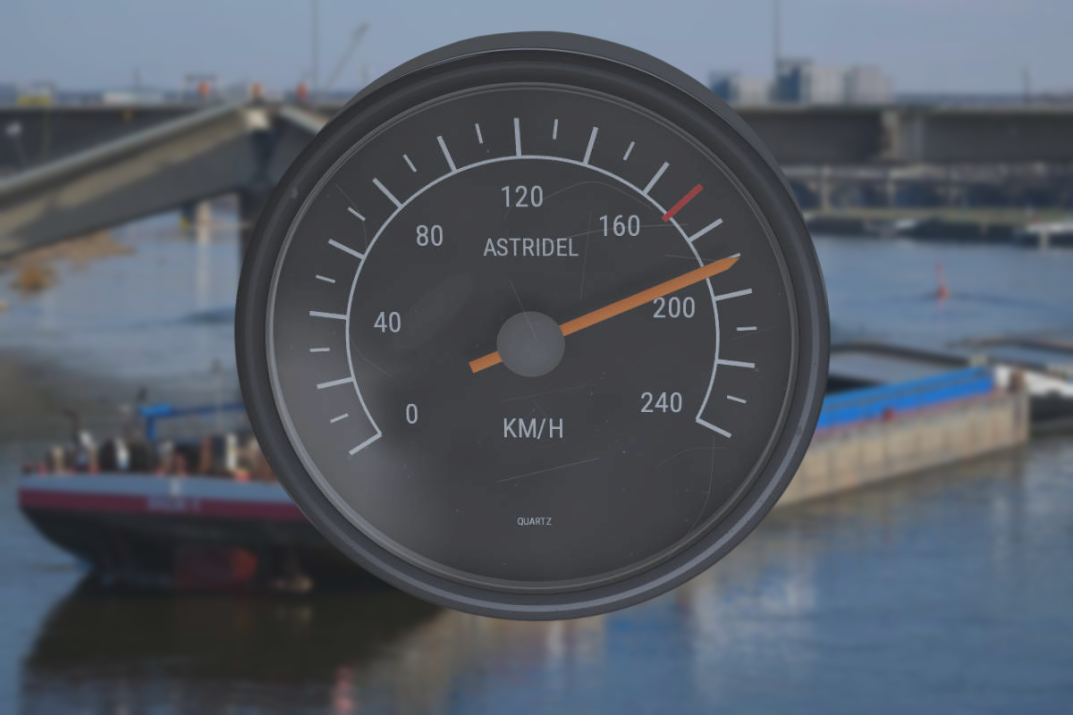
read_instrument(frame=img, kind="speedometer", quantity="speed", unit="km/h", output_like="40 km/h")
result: 190 km/h
